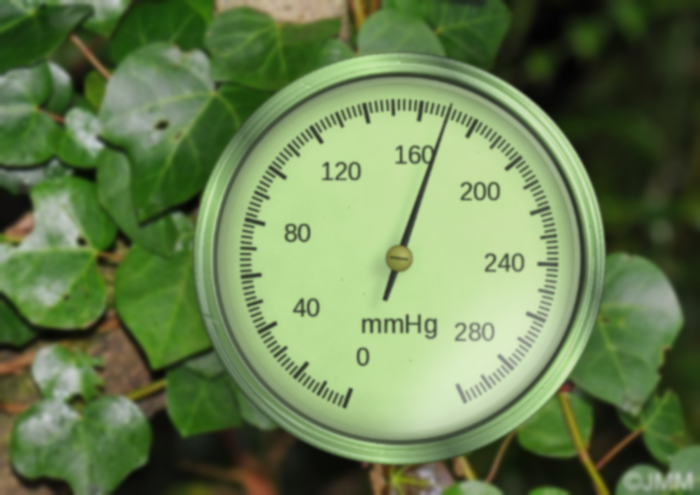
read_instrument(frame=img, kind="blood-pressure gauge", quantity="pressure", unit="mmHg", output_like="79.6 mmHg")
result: 170 mmHg
